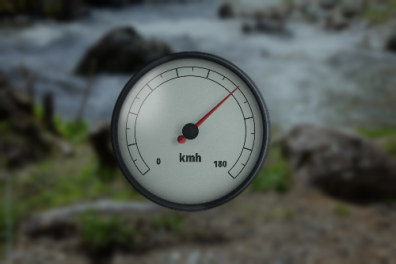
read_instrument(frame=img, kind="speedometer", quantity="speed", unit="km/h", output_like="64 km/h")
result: 120 km/h
